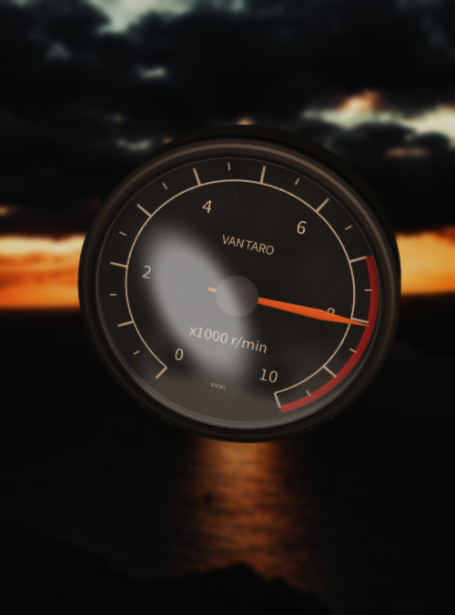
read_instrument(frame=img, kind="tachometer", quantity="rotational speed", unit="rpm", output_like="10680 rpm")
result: 8000 rpm
